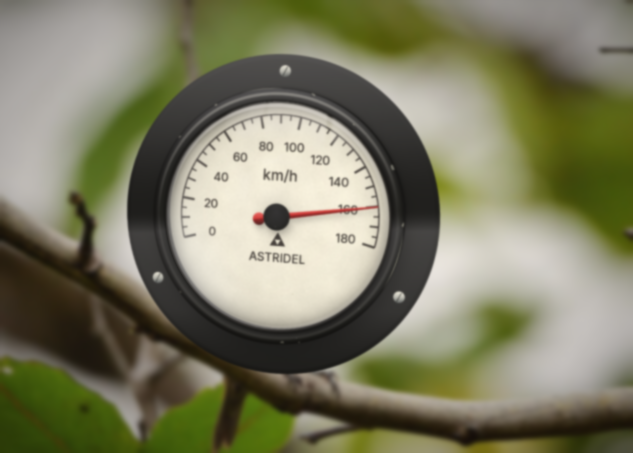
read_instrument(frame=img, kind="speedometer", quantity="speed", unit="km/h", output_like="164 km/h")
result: 160 km/h
